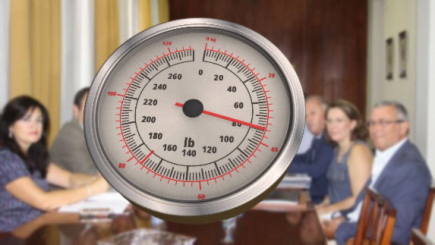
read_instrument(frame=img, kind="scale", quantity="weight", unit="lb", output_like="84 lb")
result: 80 lb
